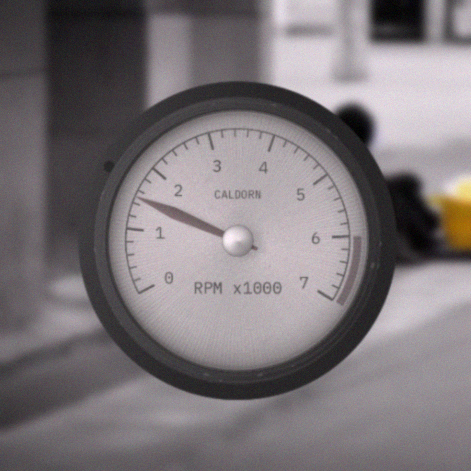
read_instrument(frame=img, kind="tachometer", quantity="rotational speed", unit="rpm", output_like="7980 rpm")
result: 1500 rpm
